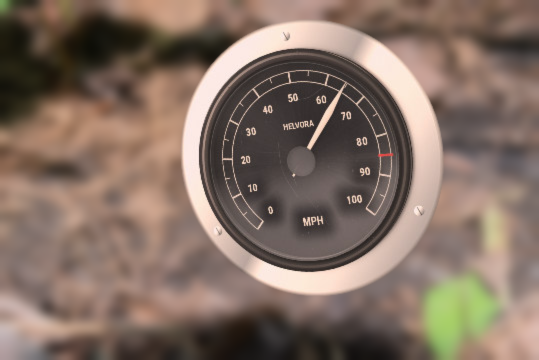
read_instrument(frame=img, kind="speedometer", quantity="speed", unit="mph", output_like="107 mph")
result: 65 mph
